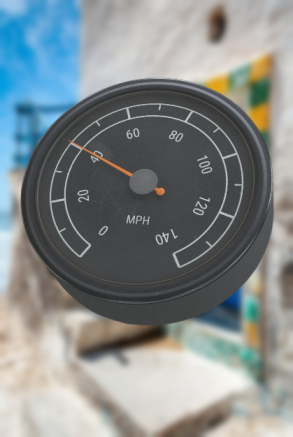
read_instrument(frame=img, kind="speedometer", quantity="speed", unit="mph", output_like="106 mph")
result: 40 mph
